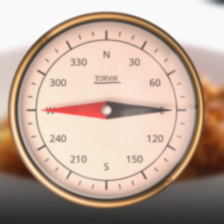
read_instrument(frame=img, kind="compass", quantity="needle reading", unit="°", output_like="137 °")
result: 270 °
